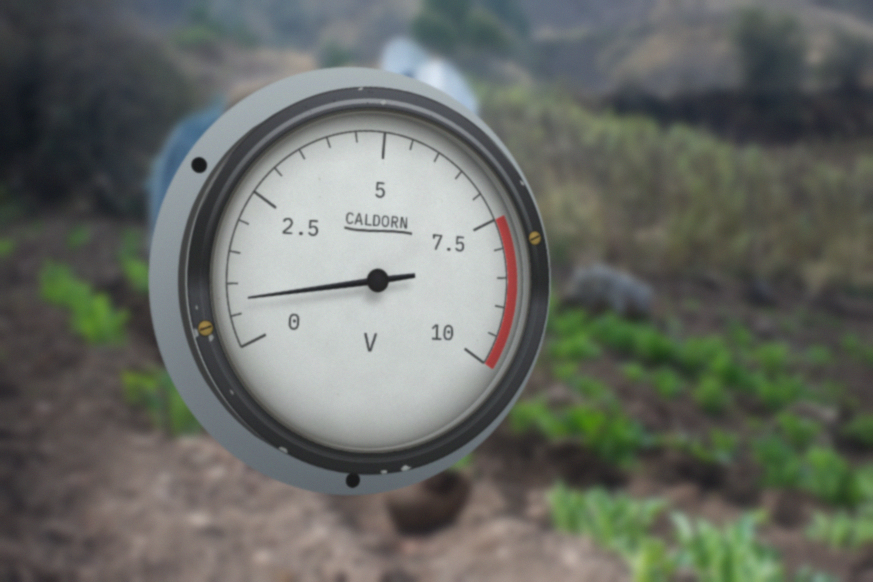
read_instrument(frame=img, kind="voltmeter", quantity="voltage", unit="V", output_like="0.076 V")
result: 0.75 V
